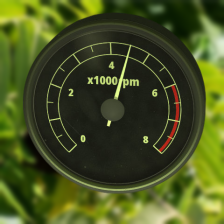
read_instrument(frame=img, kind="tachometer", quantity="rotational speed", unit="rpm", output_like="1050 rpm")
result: 4500 rpm
